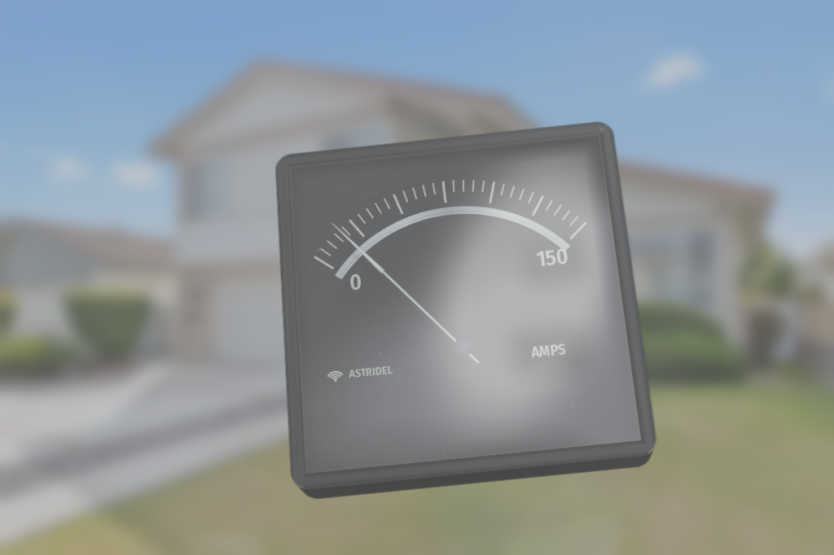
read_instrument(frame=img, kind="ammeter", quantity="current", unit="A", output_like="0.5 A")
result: 17.5 A
